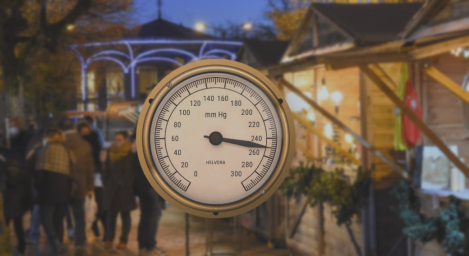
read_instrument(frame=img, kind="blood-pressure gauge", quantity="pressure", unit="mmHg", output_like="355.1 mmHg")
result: 250 mmHg
